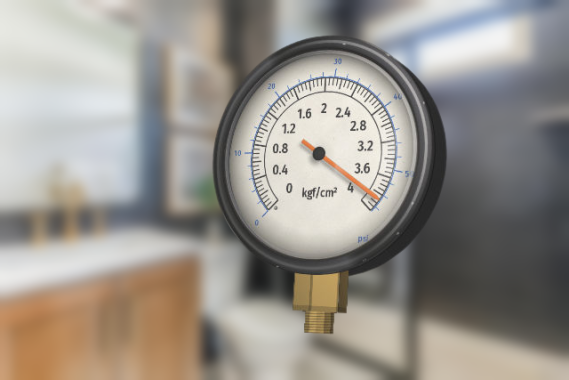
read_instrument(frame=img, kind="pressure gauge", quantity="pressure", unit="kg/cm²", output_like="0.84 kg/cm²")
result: 3.85 kg/cm²
